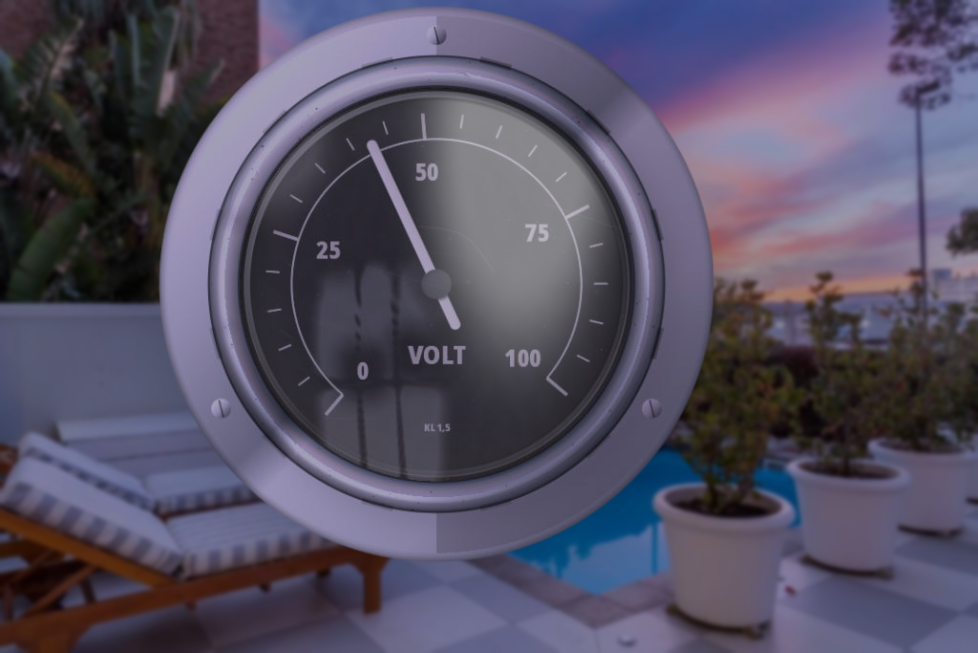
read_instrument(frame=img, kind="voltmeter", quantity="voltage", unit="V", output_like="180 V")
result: 42.5 V
